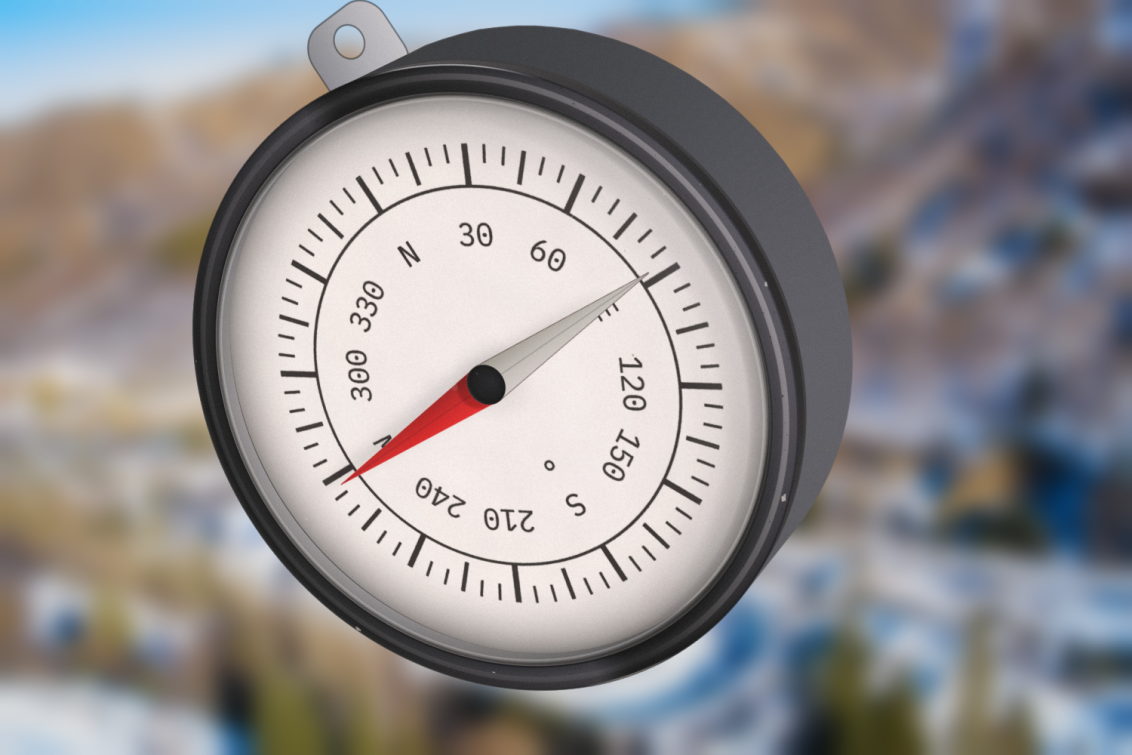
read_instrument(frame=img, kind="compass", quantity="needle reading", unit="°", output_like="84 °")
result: 267.5 °
